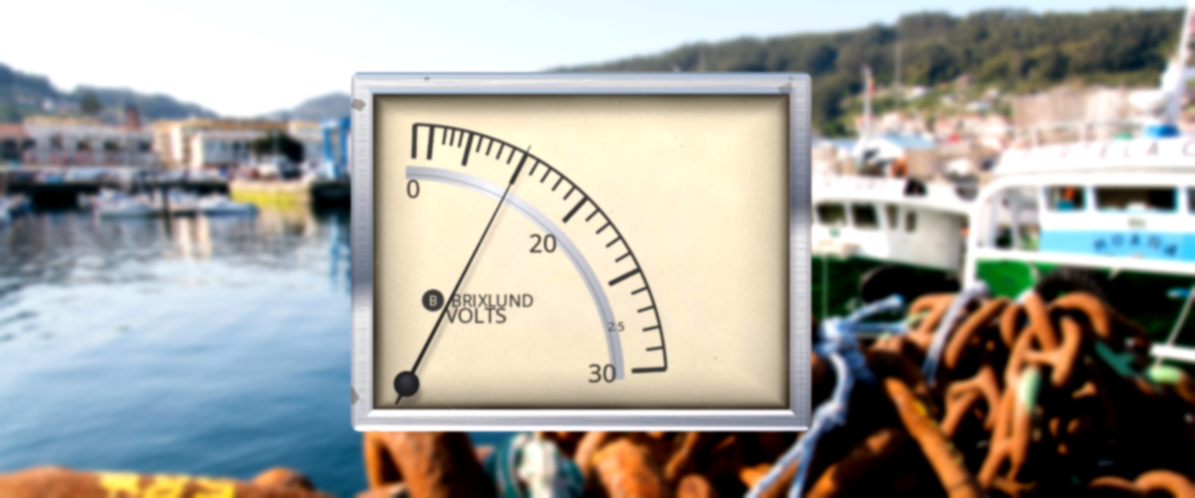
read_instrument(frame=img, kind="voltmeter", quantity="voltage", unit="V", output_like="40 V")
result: 15 V
